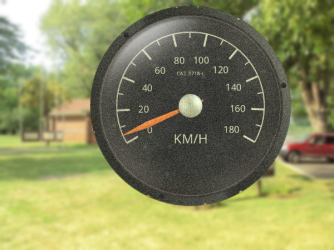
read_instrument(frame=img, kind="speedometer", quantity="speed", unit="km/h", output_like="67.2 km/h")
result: 5 km/h
